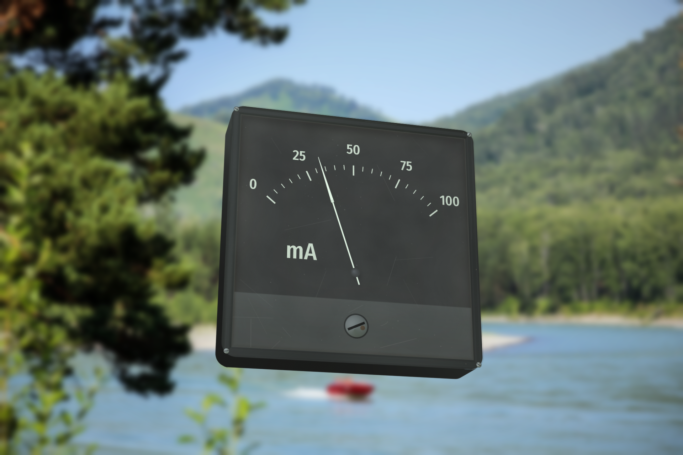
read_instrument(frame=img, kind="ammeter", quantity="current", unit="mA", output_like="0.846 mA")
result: 32.5 mA
